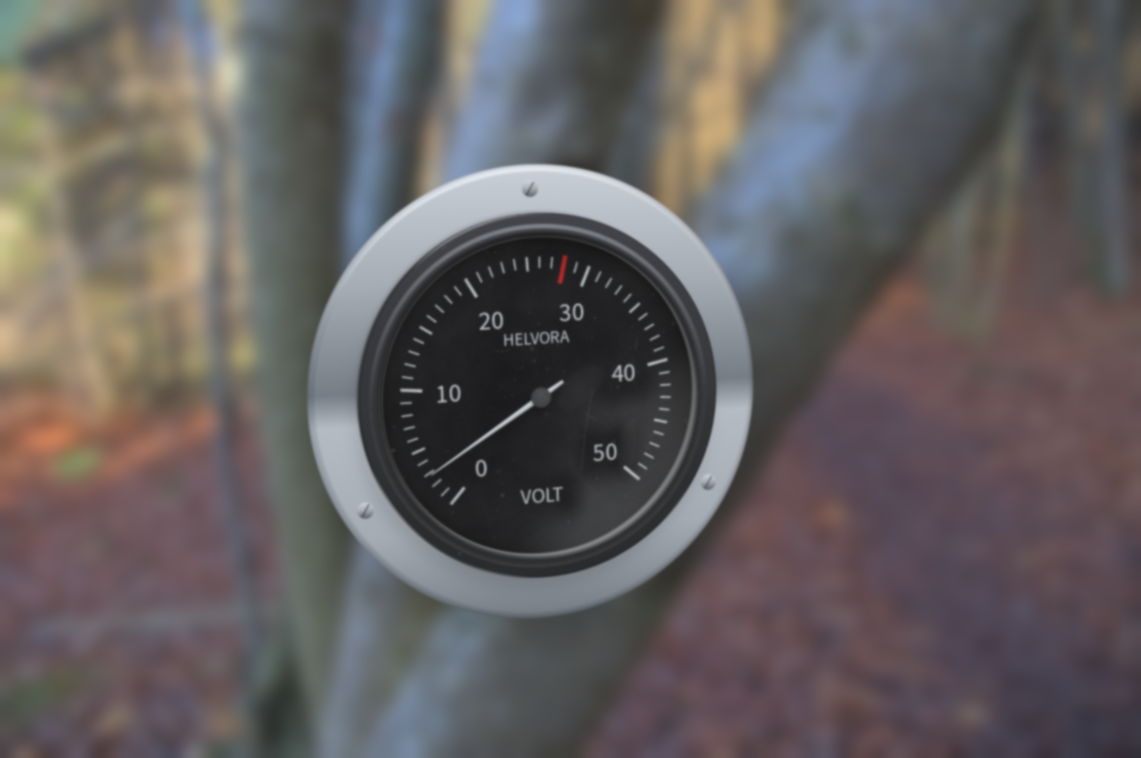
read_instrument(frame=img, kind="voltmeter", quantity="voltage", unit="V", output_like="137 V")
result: 3 V
